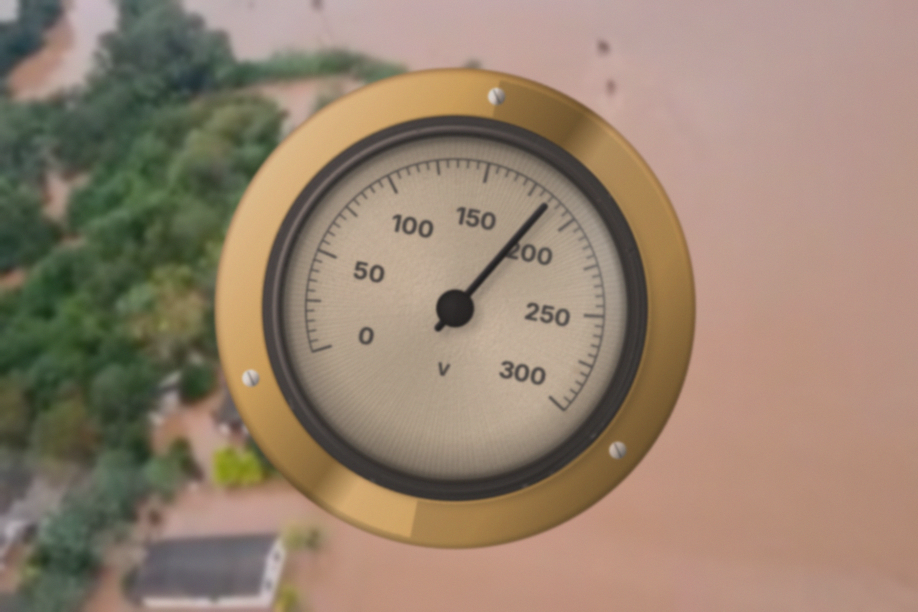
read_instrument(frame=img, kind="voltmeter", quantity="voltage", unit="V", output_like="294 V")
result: 185 V
